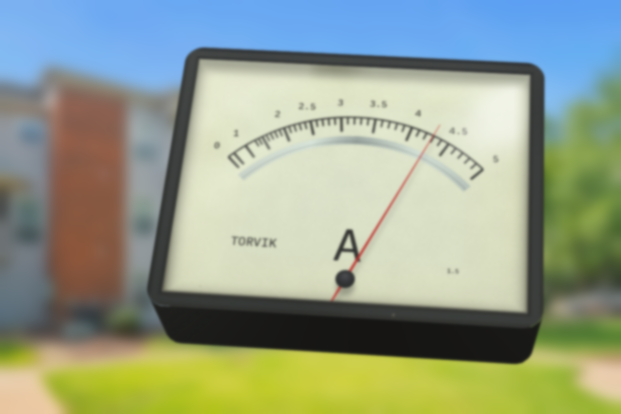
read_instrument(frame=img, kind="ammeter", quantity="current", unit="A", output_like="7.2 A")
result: 4.3 A
